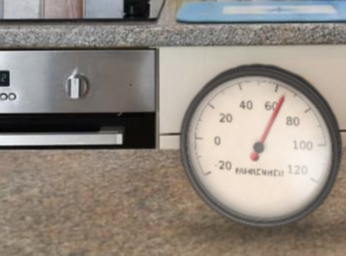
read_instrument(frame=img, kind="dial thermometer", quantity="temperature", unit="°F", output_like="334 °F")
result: 65 °F
